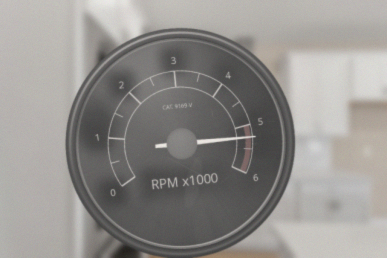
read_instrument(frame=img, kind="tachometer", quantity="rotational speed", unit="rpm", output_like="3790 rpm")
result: 5250 rpm
